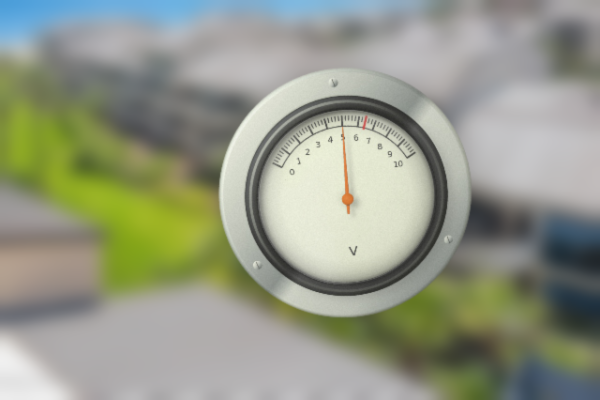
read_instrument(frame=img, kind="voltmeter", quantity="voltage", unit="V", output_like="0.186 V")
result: 5 V
